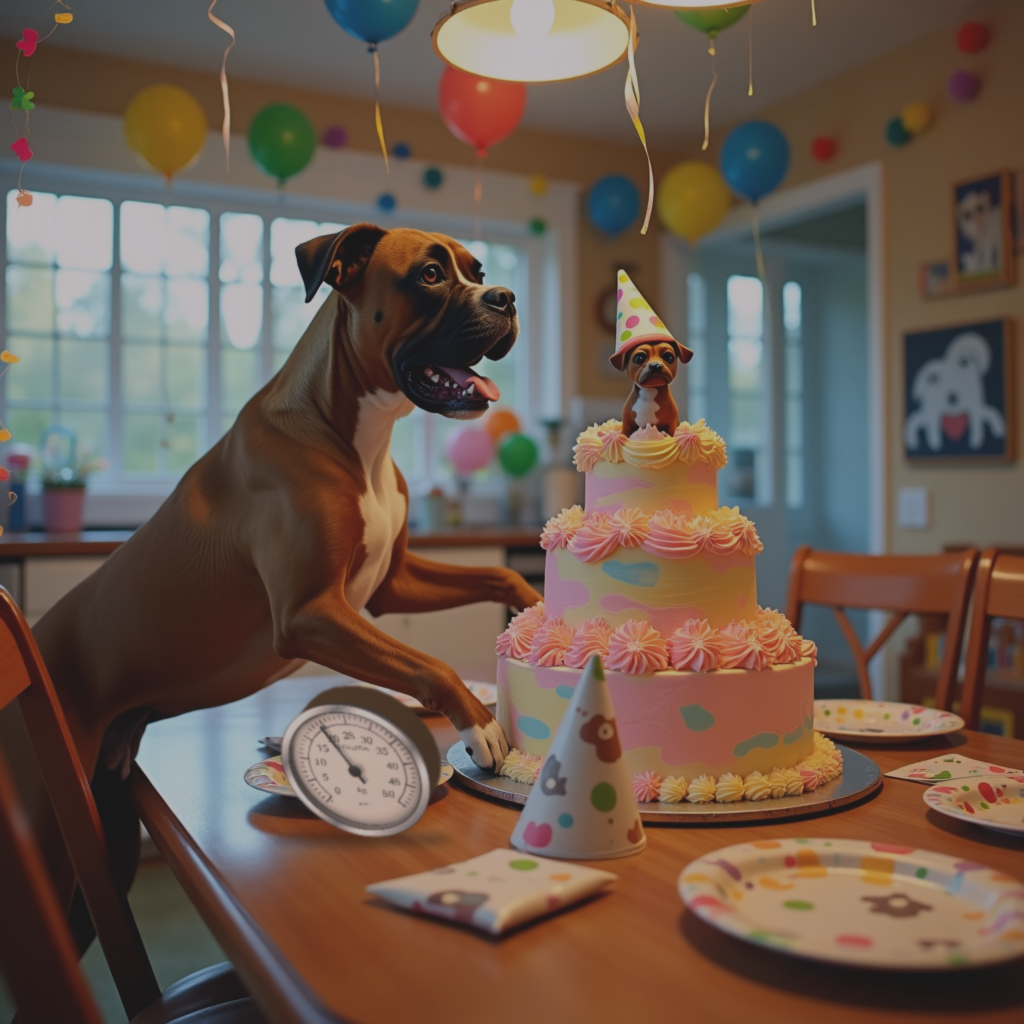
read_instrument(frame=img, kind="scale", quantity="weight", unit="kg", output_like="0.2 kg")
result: 20 kg
